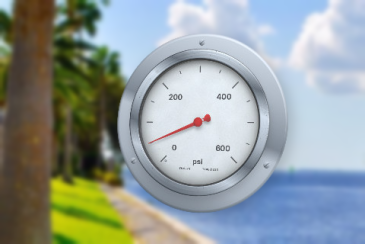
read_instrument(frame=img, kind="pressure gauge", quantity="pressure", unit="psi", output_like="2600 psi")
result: 50 psi
